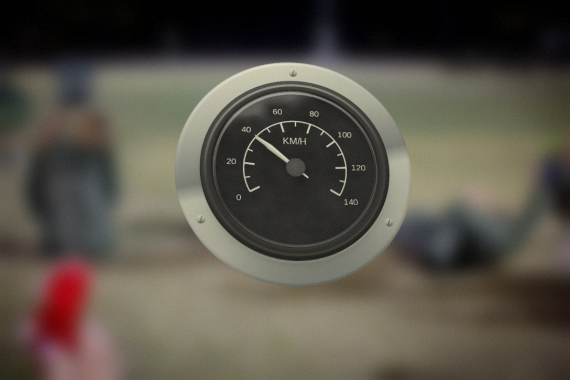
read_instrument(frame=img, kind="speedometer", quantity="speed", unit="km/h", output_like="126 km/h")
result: 40 km/h
